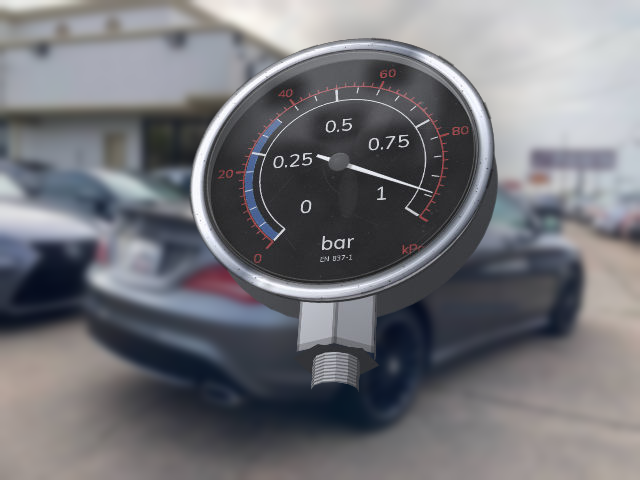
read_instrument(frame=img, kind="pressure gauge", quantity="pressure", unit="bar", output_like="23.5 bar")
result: 0.95 bar
